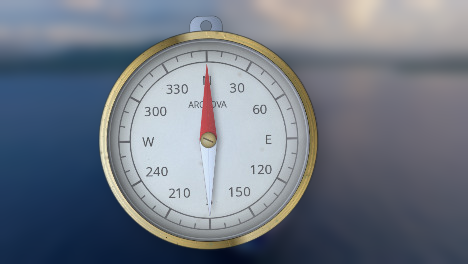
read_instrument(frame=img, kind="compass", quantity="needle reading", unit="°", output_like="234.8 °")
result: 0 °
